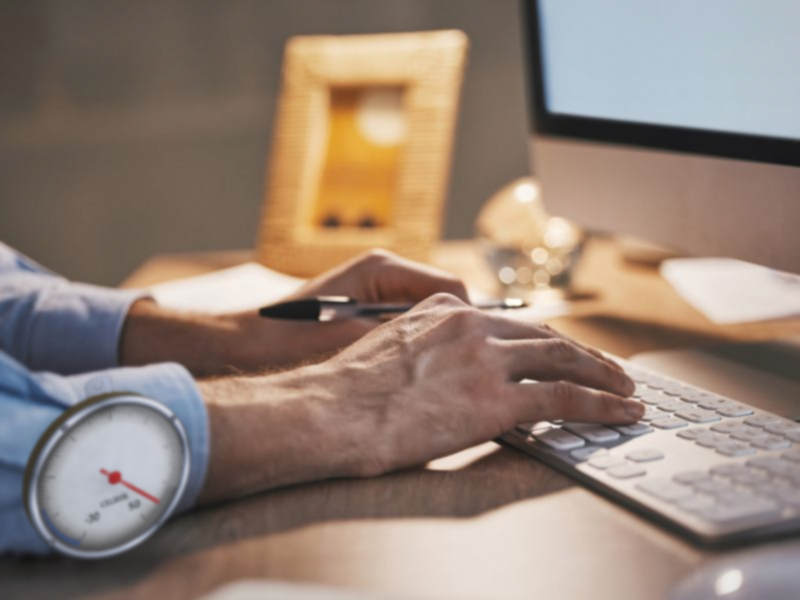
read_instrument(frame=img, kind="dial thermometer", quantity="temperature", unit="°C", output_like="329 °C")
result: 45 °C
